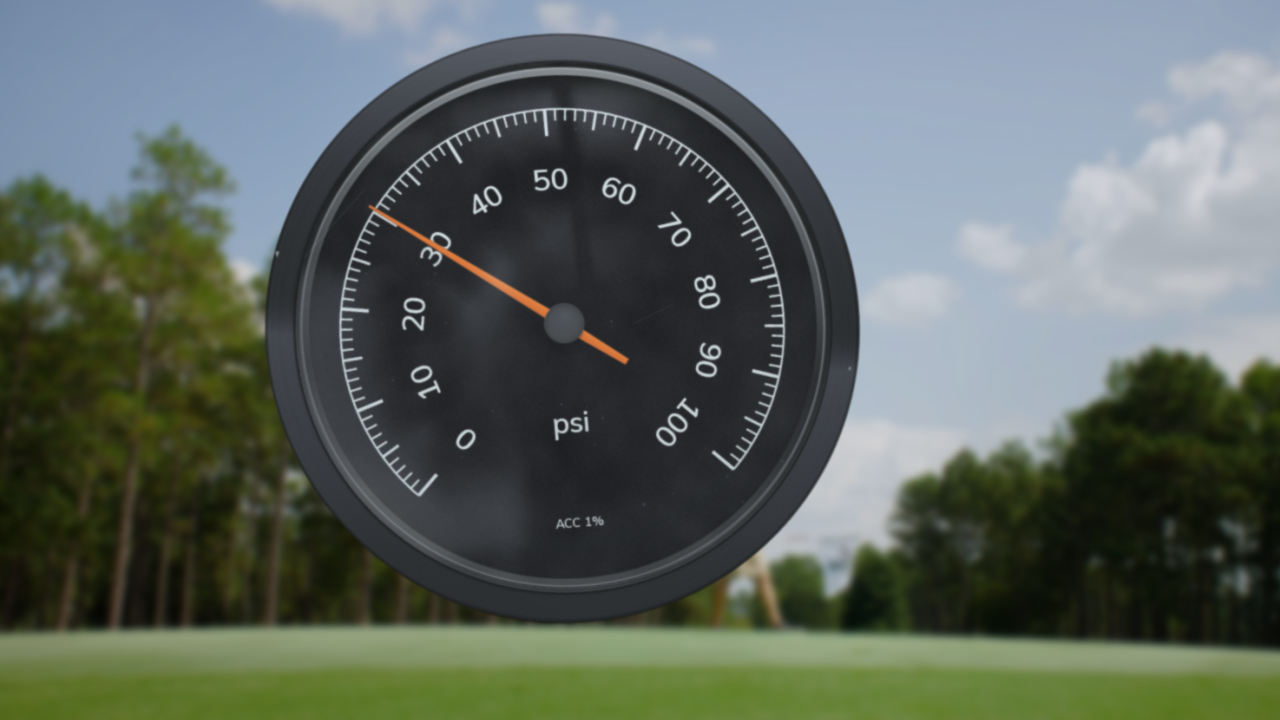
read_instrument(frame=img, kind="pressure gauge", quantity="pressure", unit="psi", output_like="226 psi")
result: 30 psi
